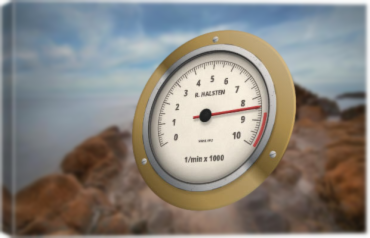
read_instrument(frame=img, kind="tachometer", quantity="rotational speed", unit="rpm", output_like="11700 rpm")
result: 8500 rpm
